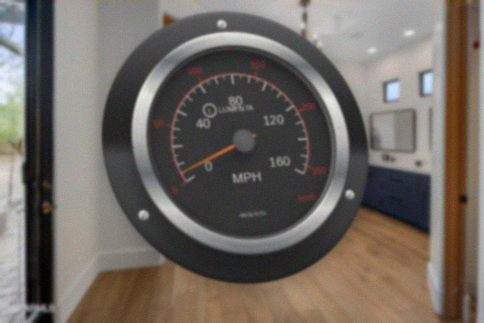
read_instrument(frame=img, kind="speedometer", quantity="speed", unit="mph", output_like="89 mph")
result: 5 mph
